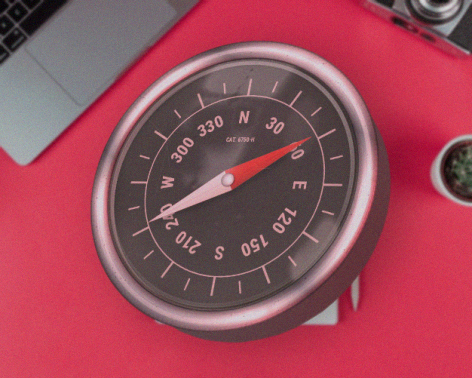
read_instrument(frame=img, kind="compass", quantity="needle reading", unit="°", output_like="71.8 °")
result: 60 °
